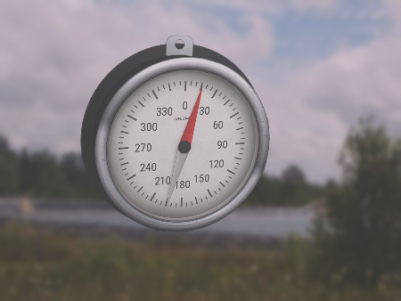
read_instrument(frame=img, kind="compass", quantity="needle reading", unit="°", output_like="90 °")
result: 15 °
